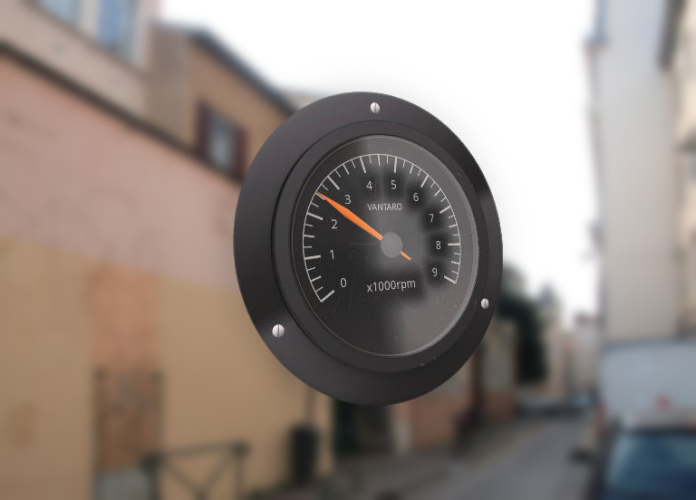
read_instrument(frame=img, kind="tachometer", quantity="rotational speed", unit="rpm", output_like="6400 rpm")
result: 2500 rpm
